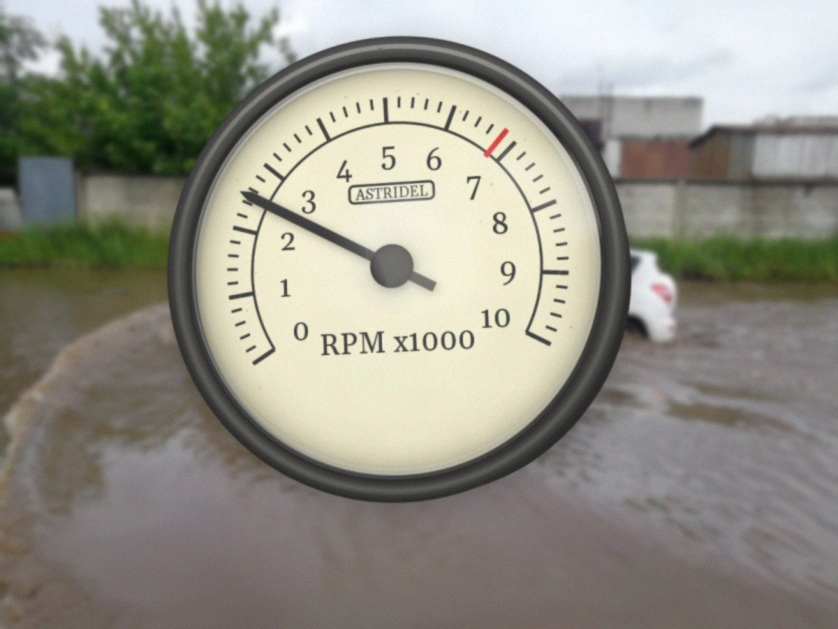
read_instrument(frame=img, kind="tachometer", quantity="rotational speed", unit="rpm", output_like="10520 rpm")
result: 2500 rpm
